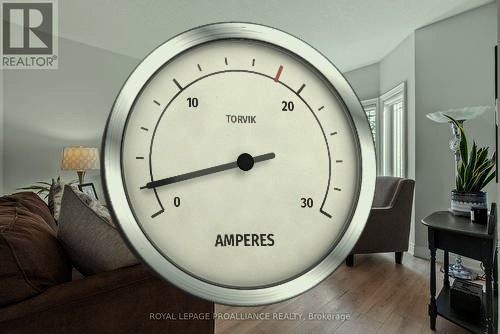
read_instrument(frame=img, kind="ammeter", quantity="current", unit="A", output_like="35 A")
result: 2 A
